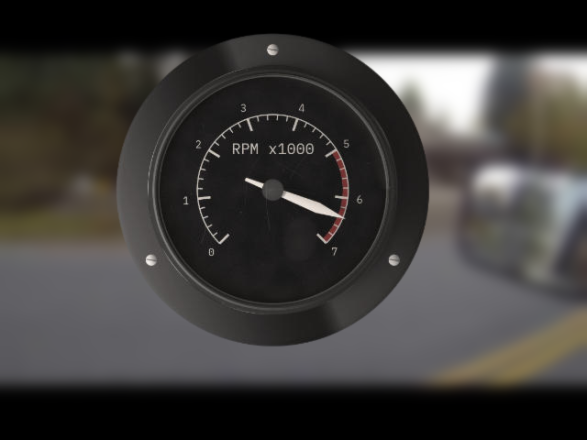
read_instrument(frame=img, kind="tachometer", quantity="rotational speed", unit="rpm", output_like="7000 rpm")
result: 6400 rpm
